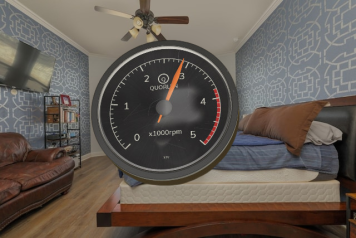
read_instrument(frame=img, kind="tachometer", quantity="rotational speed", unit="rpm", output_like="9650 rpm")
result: 2900 rpm
